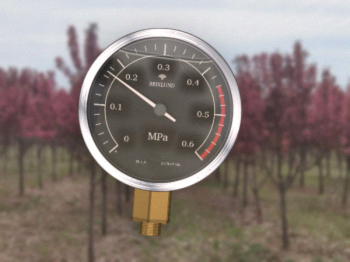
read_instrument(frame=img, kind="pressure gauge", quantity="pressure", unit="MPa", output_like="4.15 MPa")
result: 0.17 MPa
